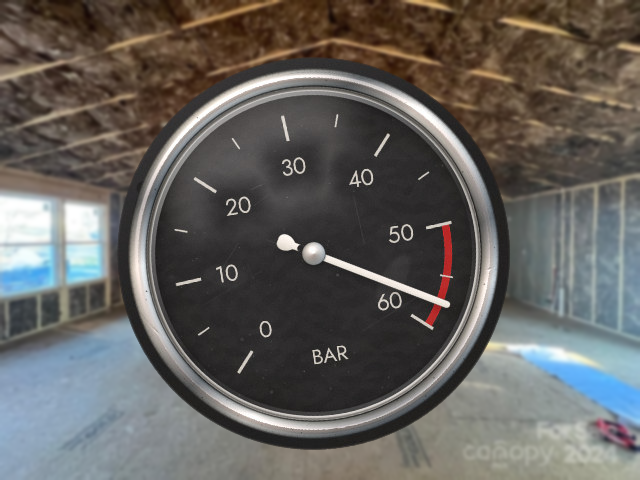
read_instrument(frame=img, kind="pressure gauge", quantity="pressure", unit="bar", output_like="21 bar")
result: 57.5 bar
